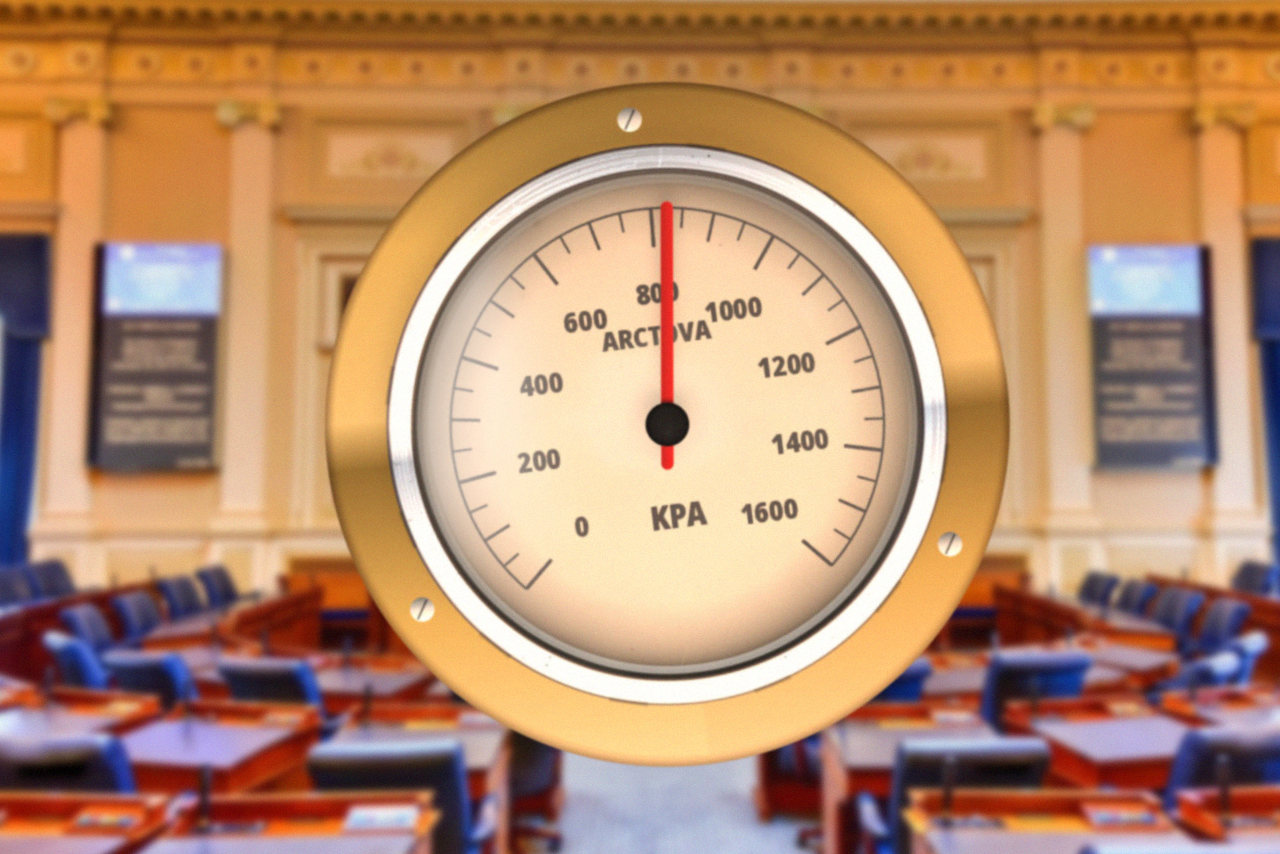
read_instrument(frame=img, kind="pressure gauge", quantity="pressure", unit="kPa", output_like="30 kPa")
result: 825 kPa
